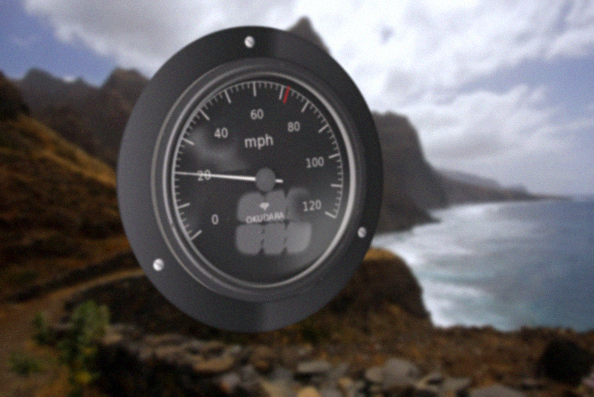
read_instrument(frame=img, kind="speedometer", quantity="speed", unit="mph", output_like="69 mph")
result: 20 mph
